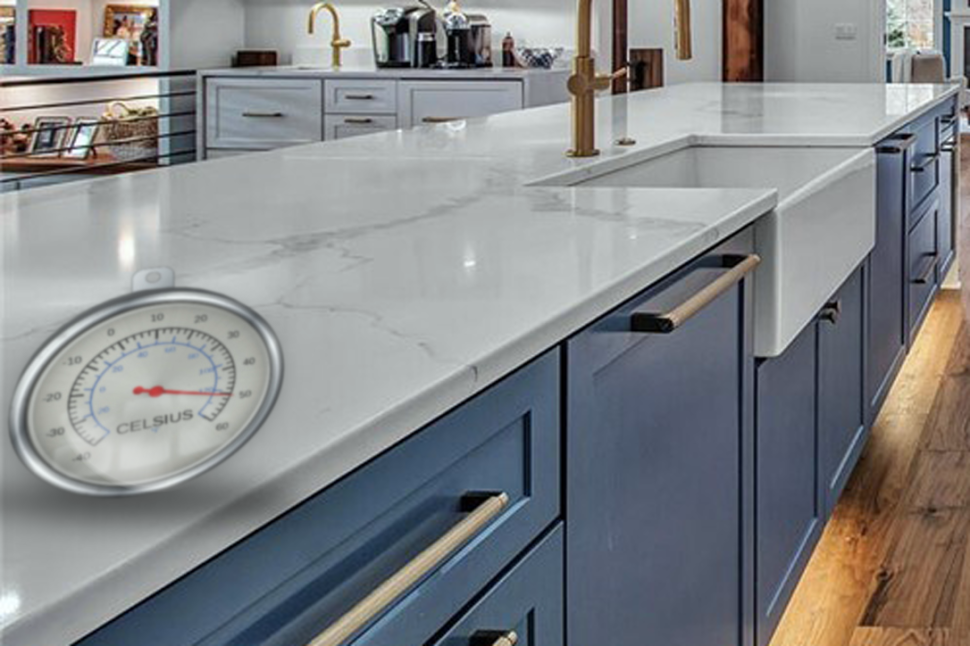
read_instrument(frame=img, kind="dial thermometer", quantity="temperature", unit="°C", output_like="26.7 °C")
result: 50 °C
